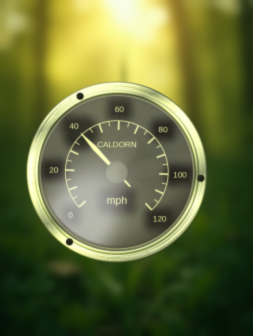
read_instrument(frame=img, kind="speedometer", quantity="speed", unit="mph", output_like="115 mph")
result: 40 mph
